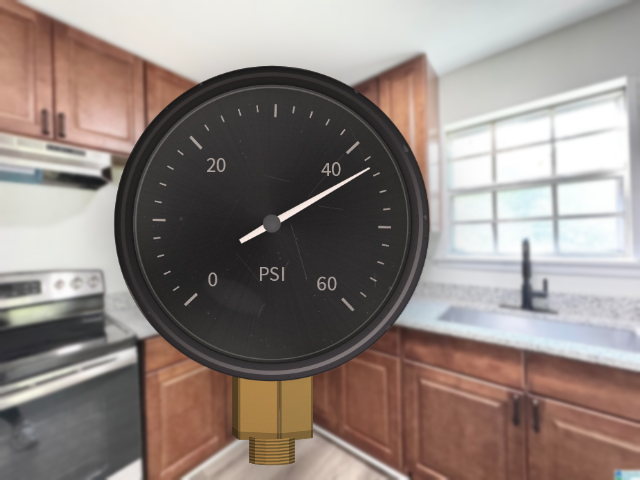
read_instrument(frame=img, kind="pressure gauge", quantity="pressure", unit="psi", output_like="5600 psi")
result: 43 psi
